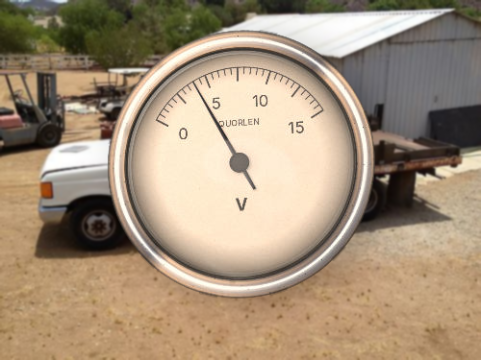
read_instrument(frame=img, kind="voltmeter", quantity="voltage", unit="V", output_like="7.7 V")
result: 4 V
